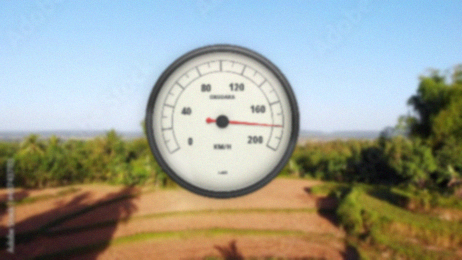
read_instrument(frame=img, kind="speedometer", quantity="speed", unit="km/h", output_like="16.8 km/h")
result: 180 km/h
